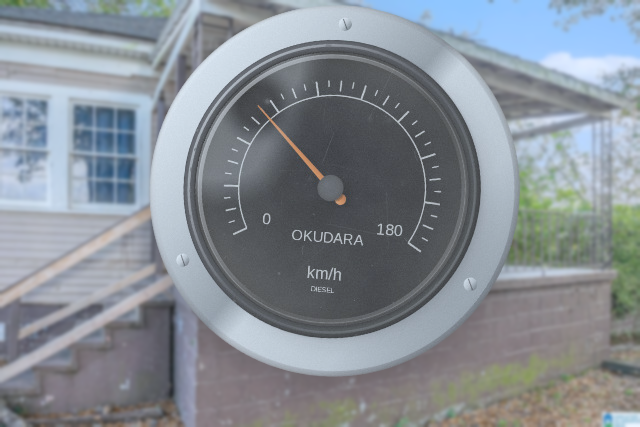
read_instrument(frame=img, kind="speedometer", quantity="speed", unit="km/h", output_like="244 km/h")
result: 55 km/h
